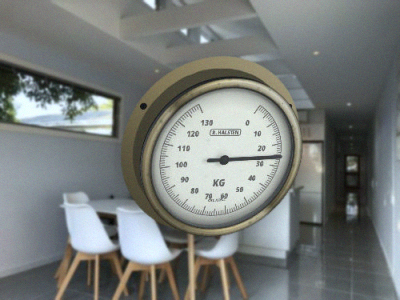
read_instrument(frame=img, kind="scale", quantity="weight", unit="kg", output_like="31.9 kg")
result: 25 kg
